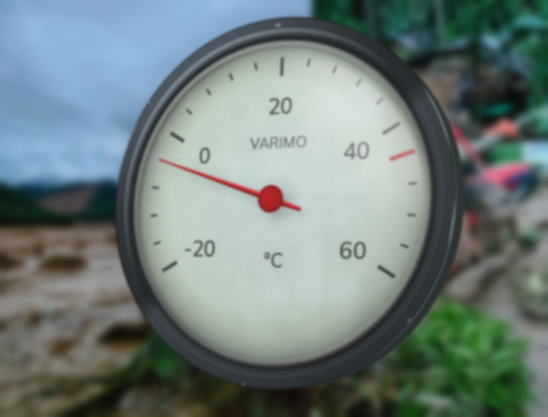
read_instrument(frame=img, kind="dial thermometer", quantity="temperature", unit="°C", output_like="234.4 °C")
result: -4 °C
